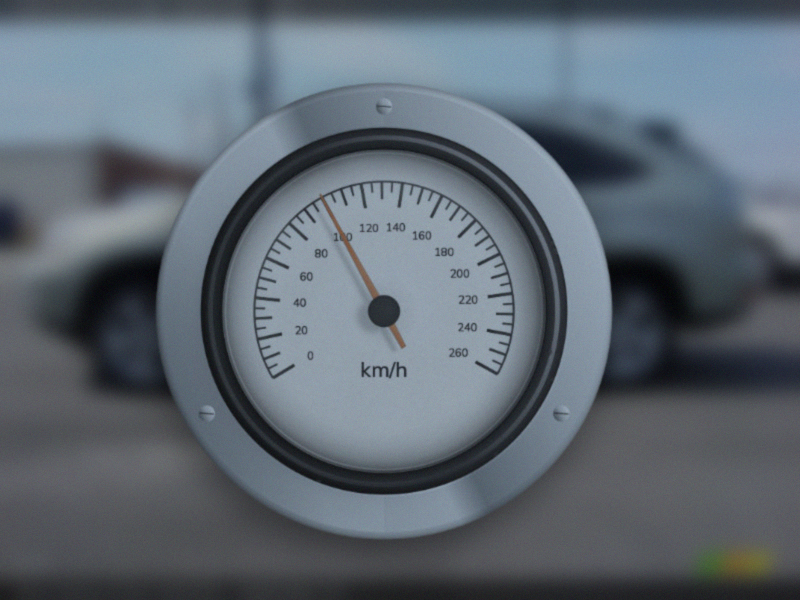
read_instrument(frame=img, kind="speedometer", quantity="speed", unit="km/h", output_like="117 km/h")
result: 100 km/h
